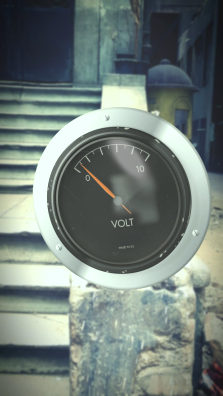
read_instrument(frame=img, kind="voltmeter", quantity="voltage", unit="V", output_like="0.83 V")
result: 1 V
